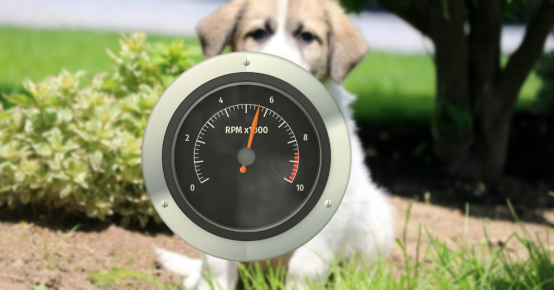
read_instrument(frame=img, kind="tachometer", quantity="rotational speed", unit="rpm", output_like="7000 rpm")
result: 5600 rpm
